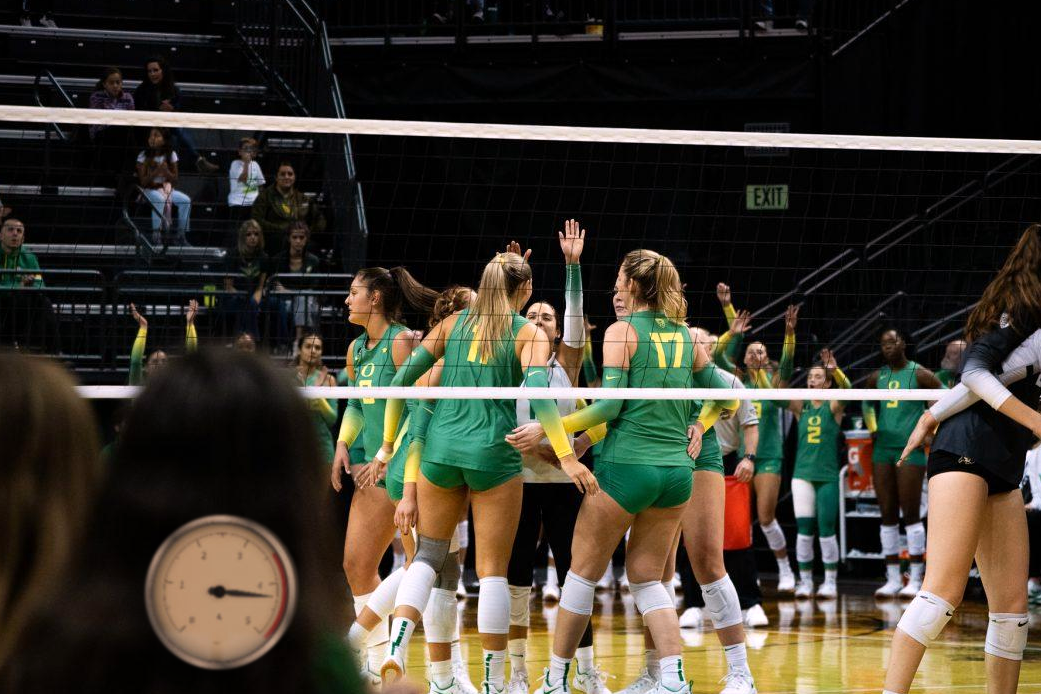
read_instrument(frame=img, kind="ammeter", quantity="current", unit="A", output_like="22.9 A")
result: 4.25 A
